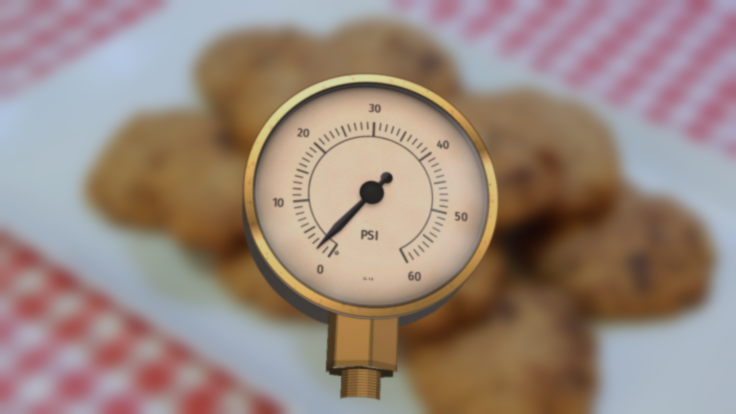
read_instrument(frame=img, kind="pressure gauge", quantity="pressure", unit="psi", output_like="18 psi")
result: 2 psi
